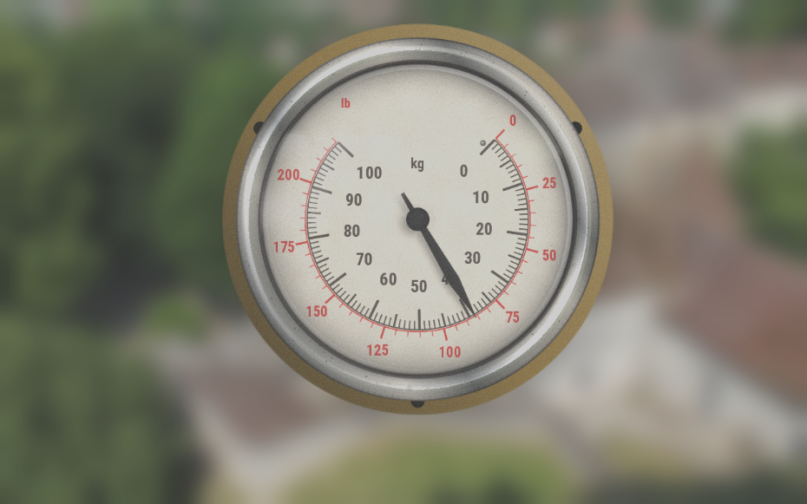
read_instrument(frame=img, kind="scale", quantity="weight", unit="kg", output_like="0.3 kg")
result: 39 kg
